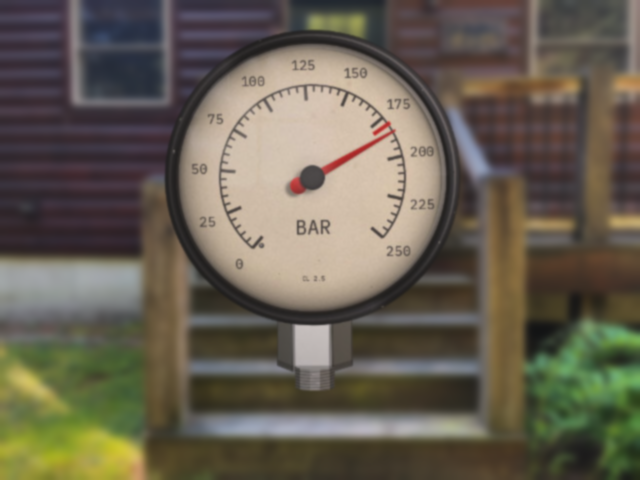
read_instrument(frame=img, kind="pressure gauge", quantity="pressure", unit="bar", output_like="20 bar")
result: 185 bar
